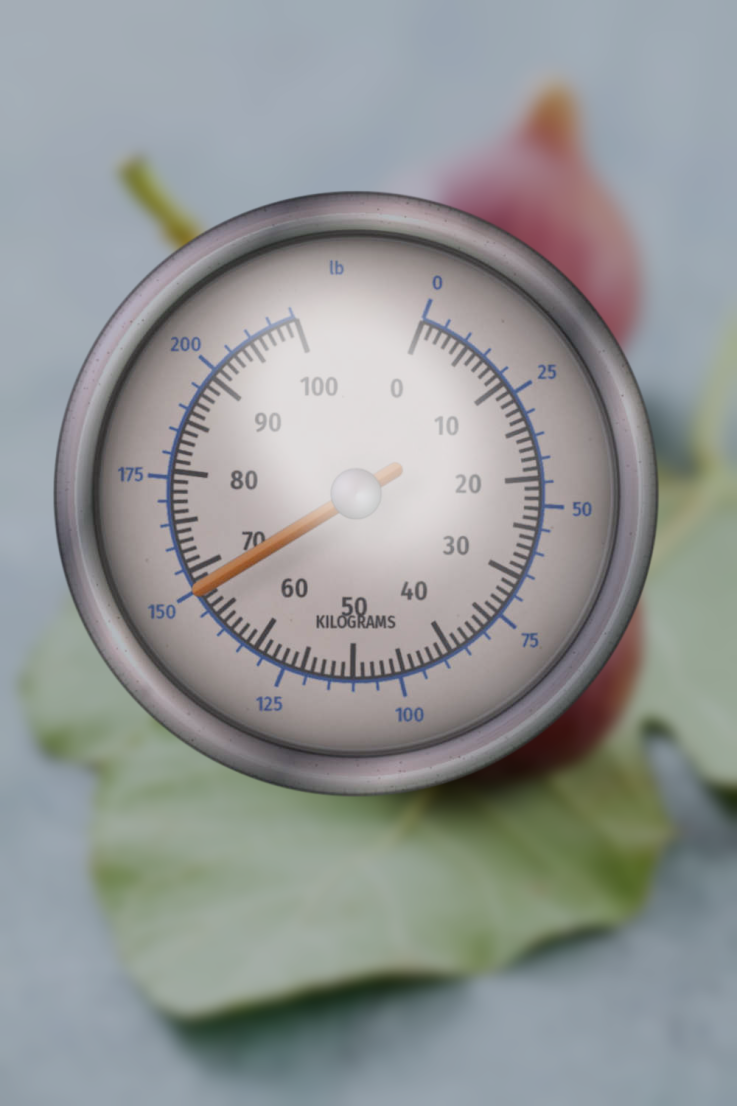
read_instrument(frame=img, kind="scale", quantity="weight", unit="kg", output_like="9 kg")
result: 68 kg
